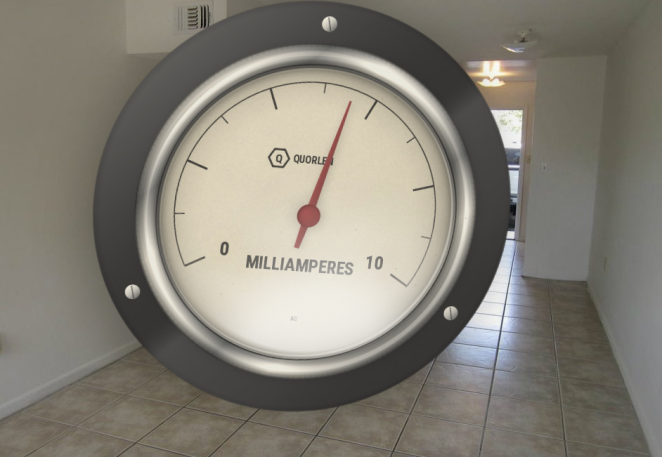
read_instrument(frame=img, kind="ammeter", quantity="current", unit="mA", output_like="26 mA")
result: 5.5 mA
